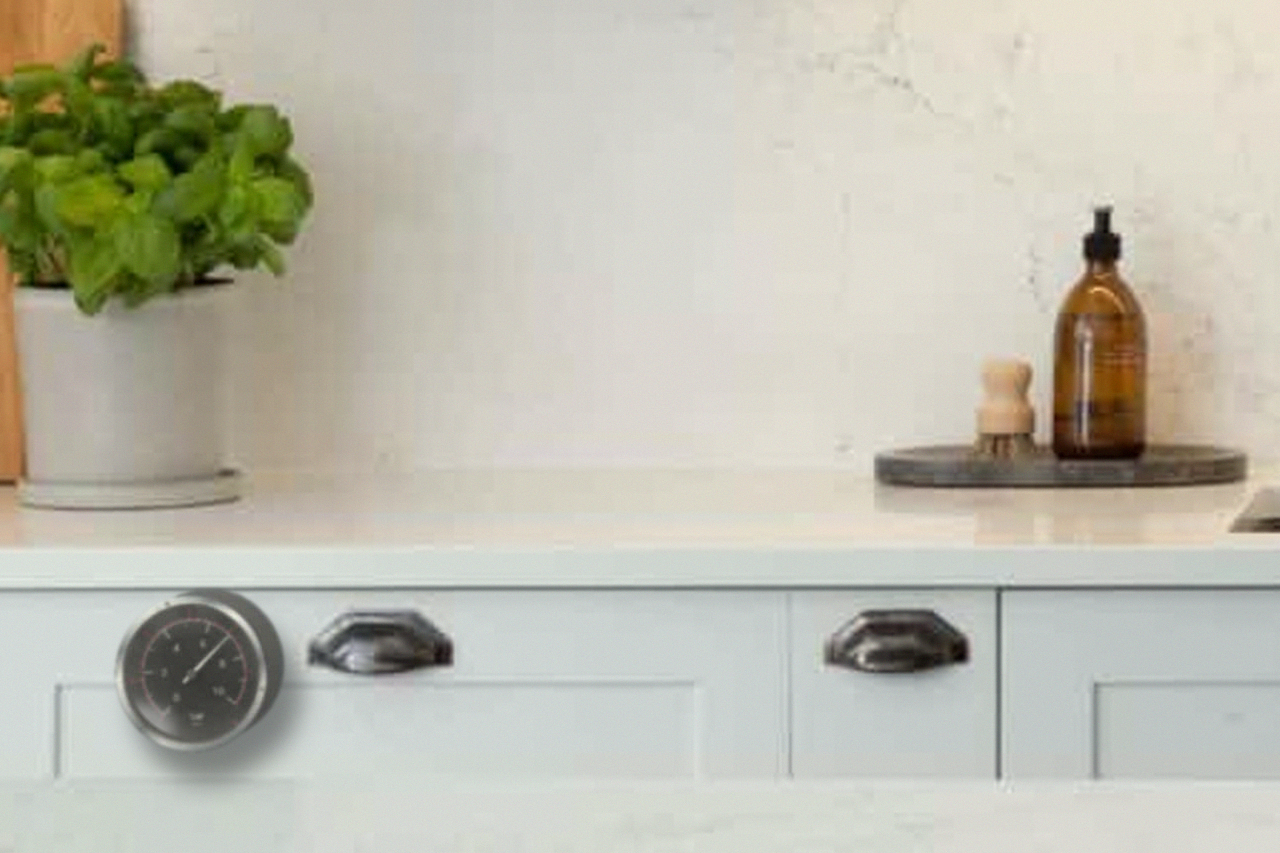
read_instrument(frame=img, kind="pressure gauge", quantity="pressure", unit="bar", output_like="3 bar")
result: 7 bar
